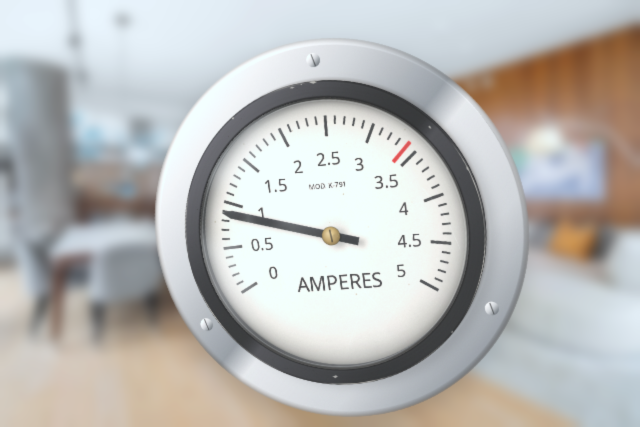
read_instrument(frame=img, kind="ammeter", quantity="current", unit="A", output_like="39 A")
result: 0.9 A
